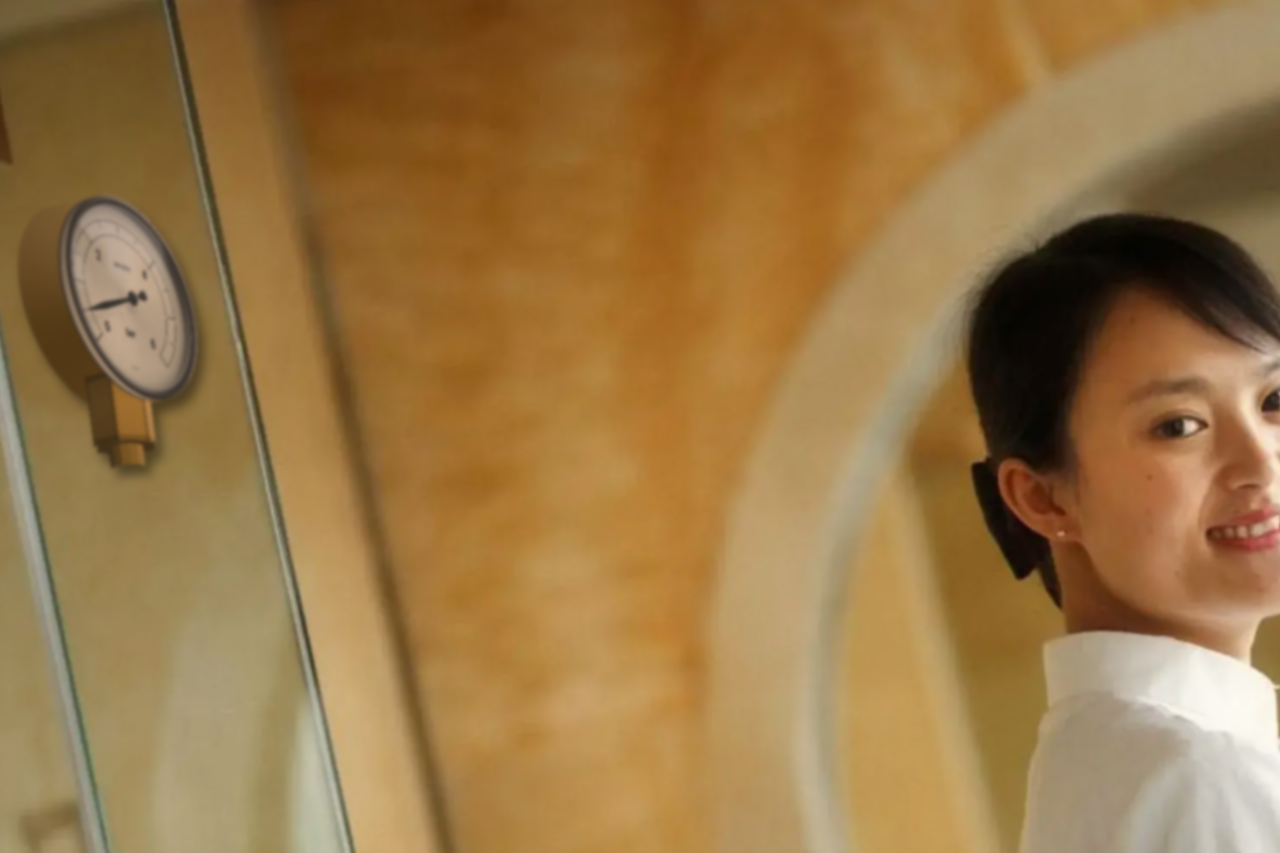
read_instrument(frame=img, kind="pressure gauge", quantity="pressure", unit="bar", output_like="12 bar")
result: 0.5 bar
